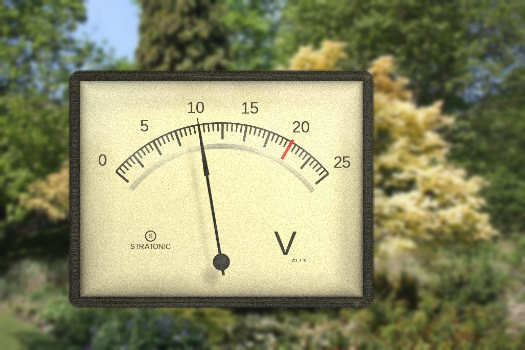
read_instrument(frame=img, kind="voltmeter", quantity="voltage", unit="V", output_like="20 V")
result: 10 V
